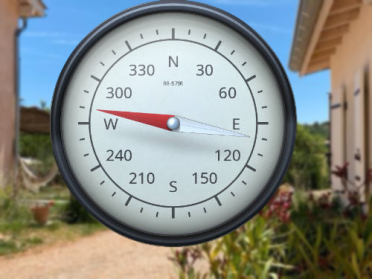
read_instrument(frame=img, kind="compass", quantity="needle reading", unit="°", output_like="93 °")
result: 280 °
